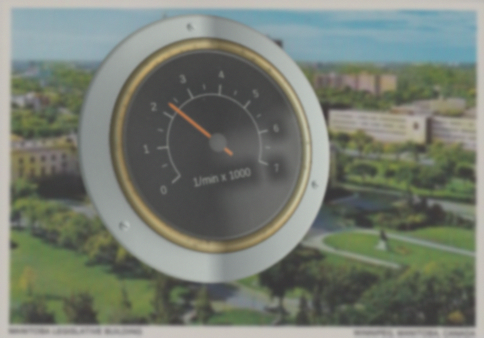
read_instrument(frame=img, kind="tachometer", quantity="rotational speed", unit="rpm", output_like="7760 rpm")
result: 2250 rpm
